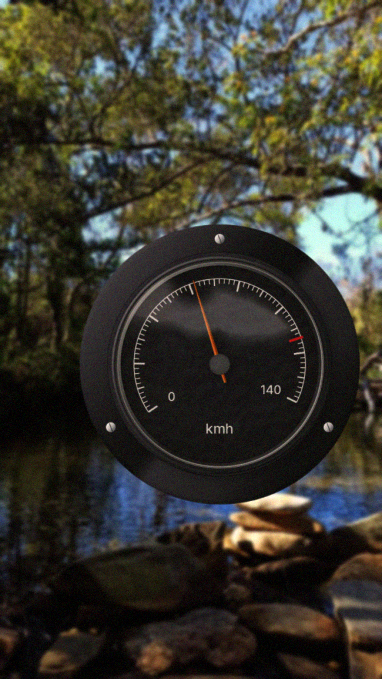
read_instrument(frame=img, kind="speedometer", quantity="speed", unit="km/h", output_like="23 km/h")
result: 62 km/h
